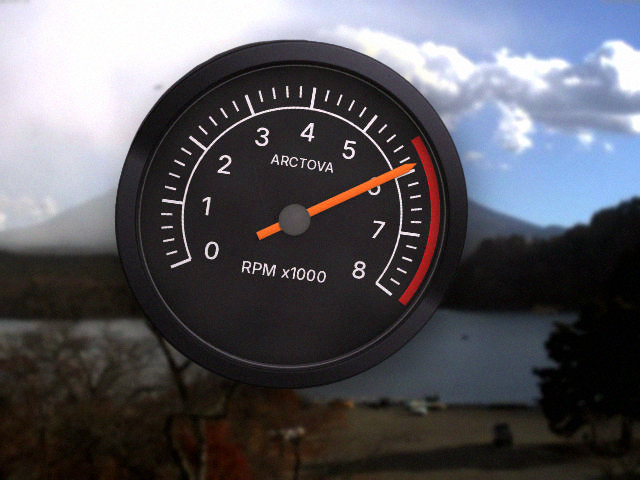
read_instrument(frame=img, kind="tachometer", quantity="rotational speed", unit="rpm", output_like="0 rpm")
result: 5900 rpm
